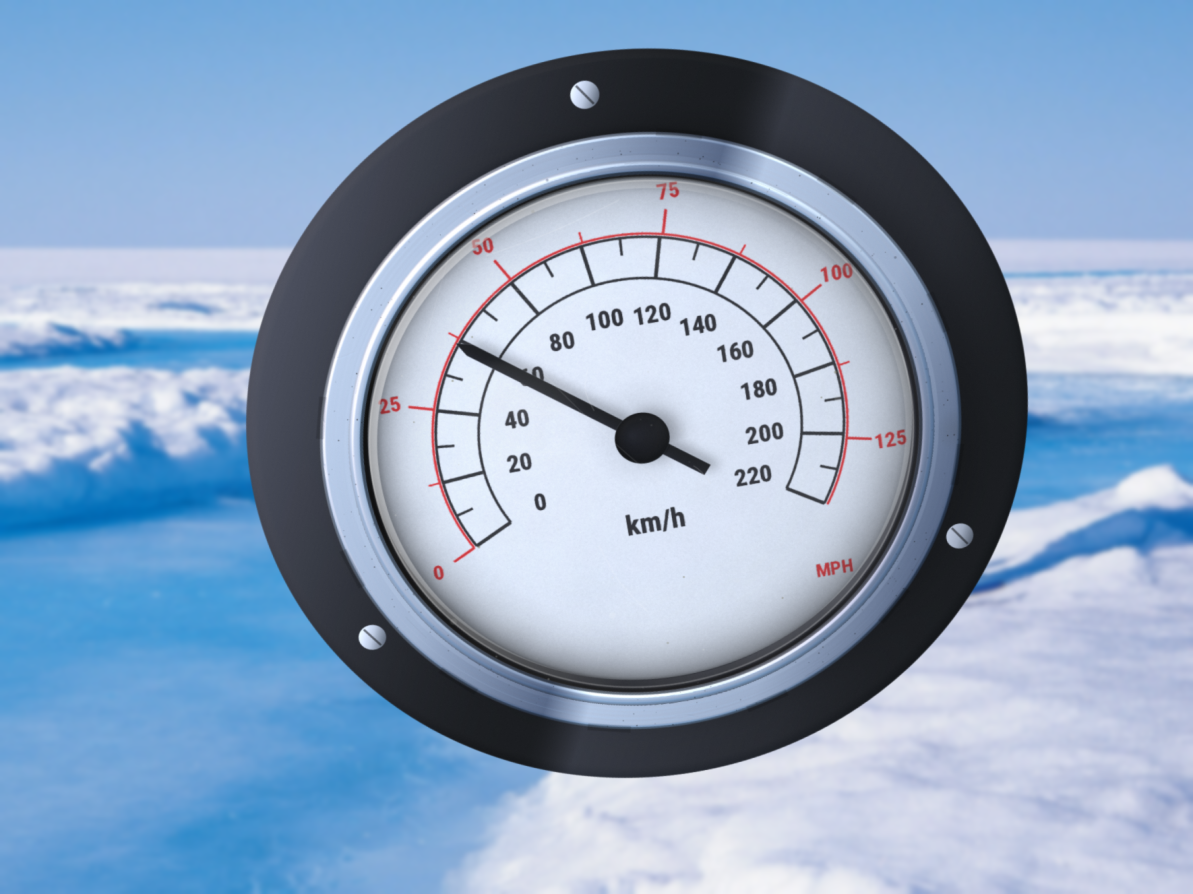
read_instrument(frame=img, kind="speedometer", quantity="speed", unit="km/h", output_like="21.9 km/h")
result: 60 km/h
